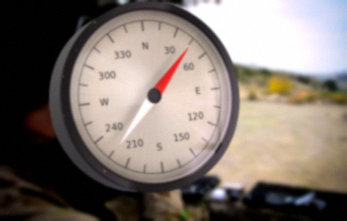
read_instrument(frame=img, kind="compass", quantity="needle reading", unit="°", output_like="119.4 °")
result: 45 °
